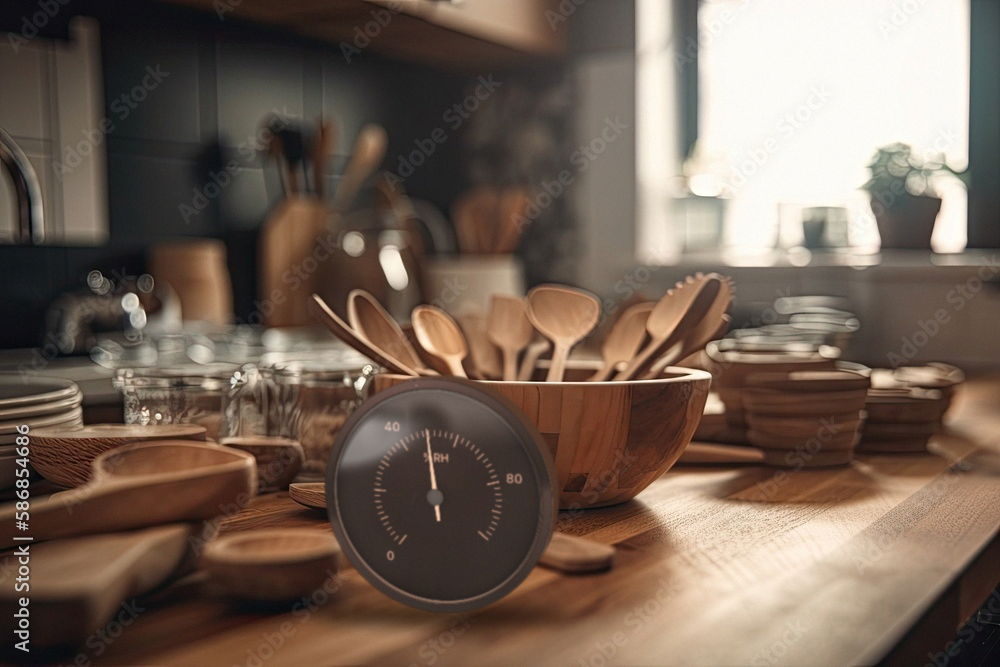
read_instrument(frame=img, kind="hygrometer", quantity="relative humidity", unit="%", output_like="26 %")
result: 50 %
